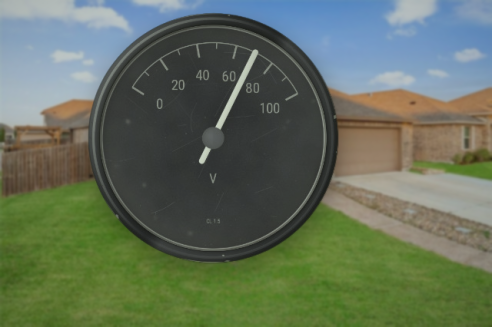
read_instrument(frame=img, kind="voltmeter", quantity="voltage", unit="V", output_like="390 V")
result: 70 V
